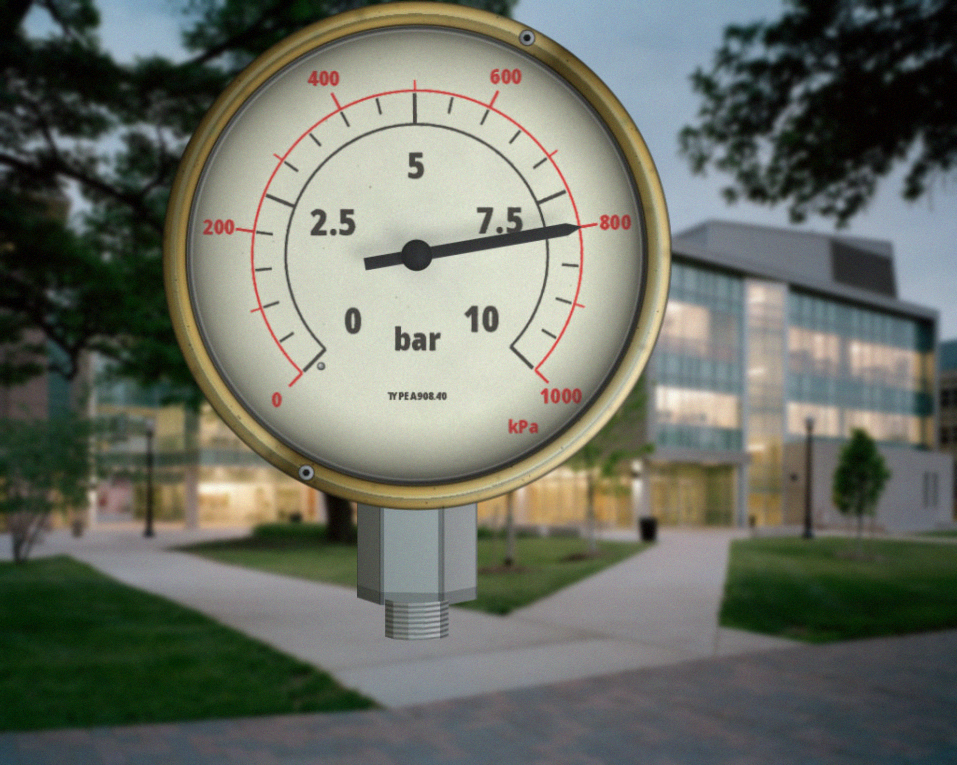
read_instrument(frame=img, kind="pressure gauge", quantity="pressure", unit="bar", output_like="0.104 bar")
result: 8 bar
